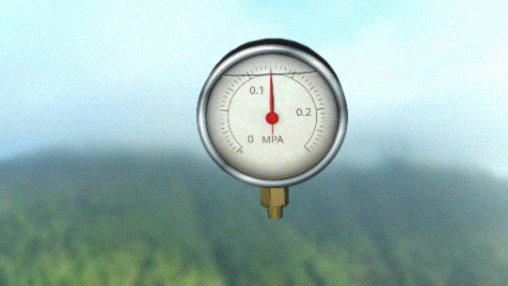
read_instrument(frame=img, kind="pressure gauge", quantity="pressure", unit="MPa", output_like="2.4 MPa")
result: 0.125 MPa
